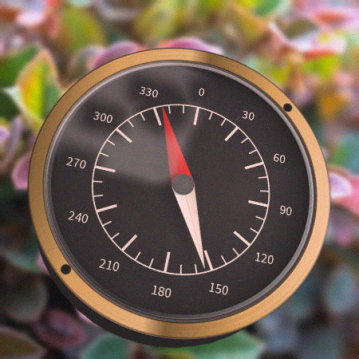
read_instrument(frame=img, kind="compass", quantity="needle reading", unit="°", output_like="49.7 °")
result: 335 °
